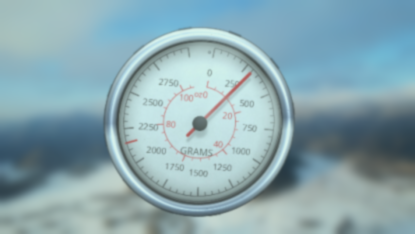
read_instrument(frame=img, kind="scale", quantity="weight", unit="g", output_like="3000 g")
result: 300 g
